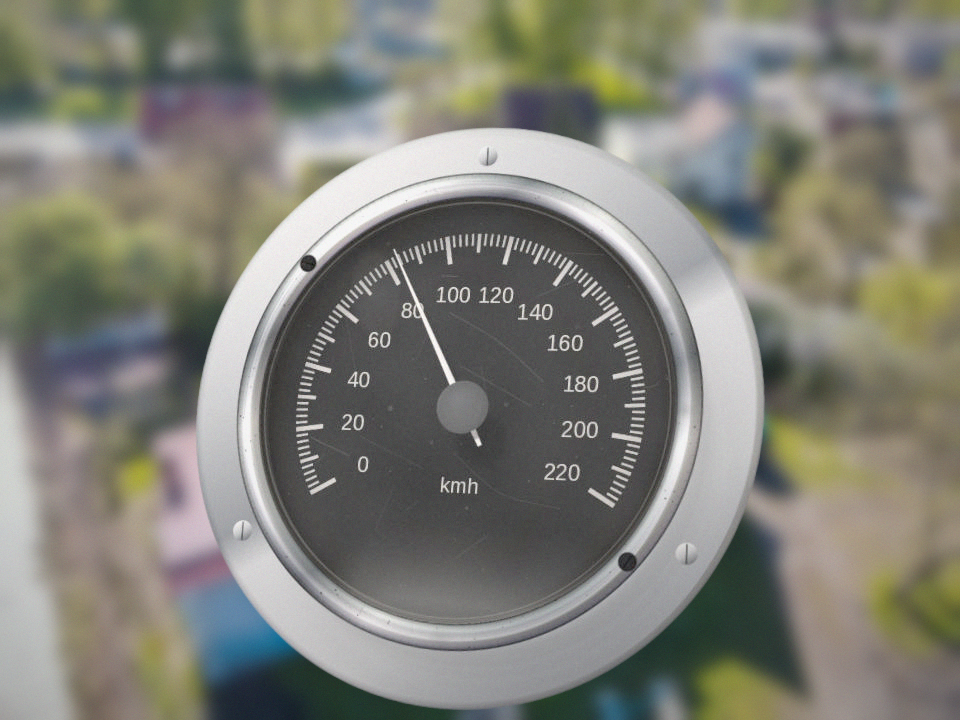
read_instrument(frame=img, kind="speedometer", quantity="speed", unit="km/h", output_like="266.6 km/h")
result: 84 km/h
